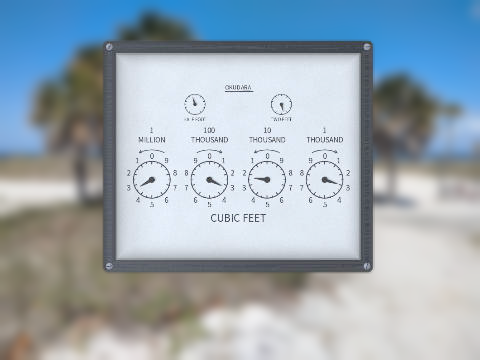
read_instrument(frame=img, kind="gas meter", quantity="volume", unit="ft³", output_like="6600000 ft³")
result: 332300 ft³
